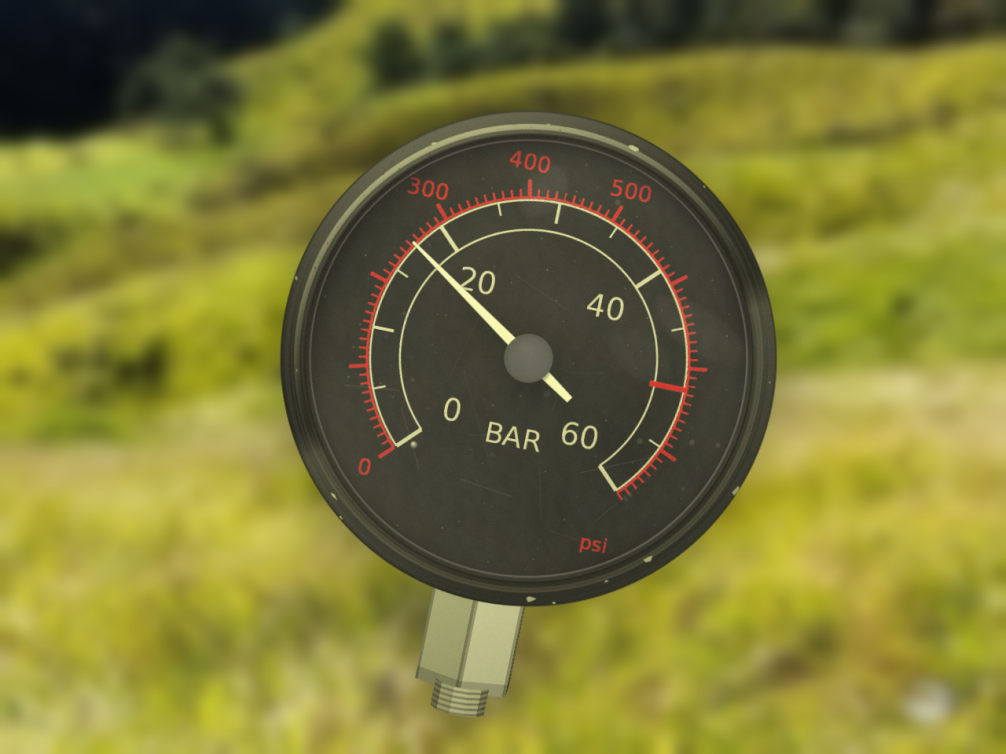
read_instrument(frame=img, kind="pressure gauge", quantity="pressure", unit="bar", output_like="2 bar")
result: 17.5 bar
